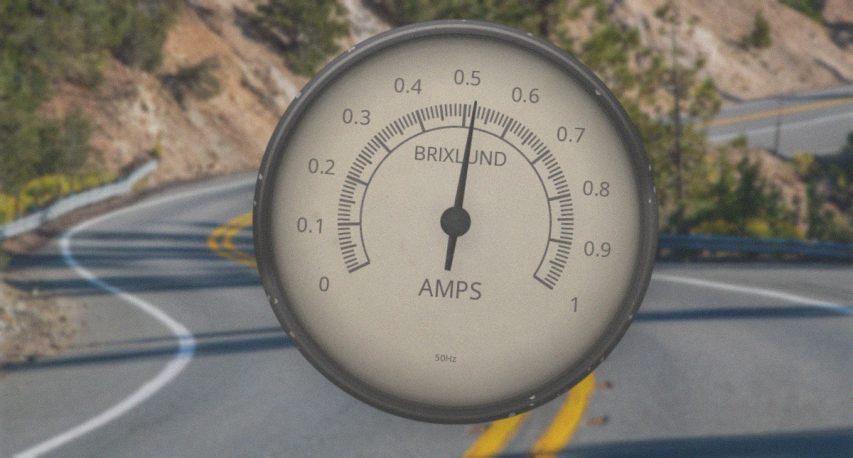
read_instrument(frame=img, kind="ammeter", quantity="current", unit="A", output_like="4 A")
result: 0.52 A
